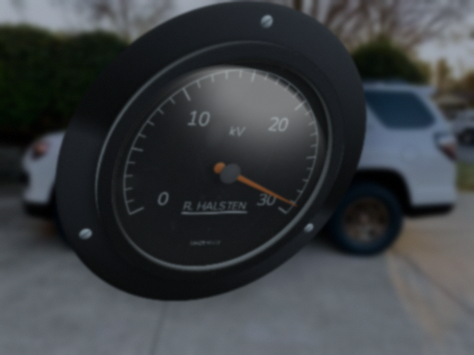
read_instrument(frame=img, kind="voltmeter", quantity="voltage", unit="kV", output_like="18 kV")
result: 29 kV
